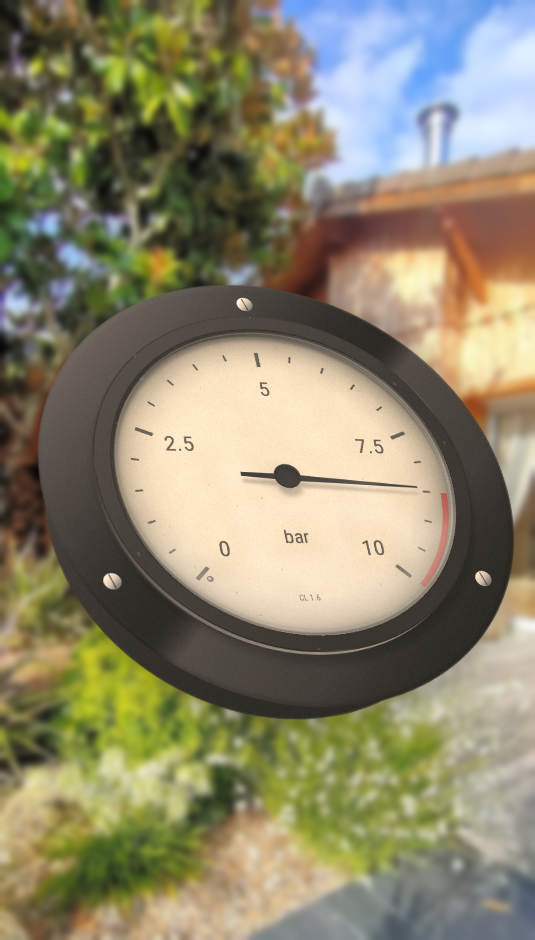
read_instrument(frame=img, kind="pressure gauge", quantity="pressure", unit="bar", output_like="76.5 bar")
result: 8.5 bar
